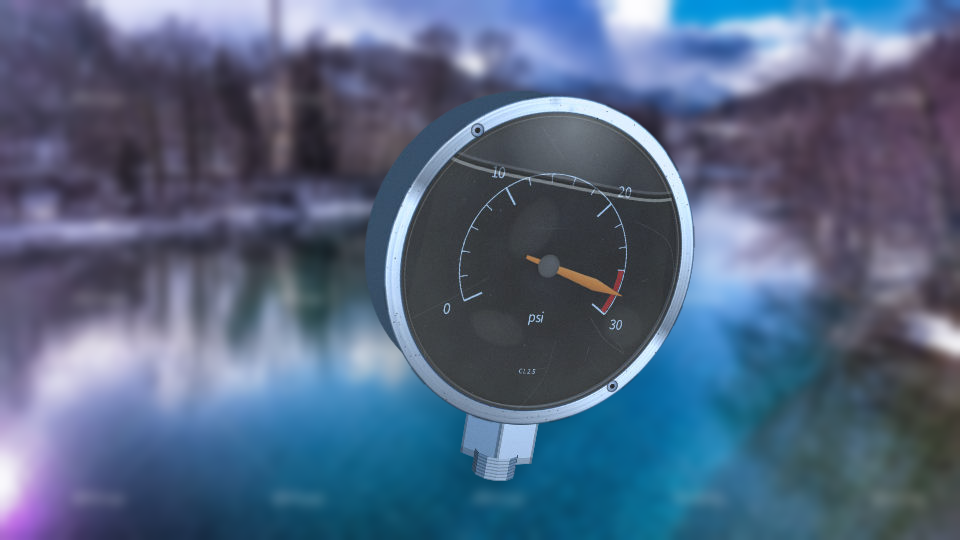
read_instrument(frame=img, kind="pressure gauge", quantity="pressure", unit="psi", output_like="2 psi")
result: 28 psi
